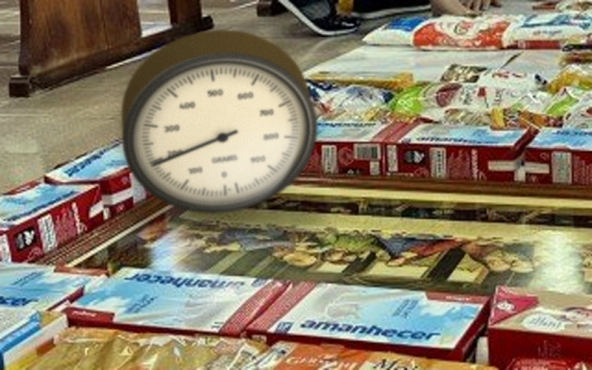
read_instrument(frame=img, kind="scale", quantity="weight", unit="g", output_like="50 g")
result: 200 g
